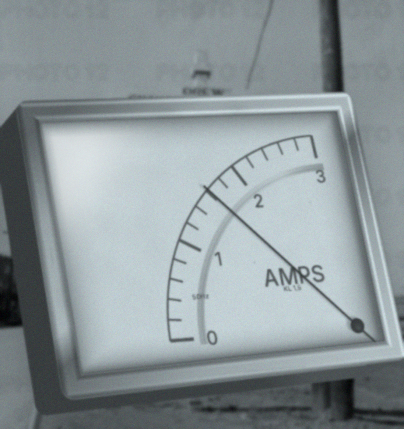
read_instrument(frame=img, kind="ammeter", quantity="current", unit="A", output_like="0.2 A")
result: 1.6 A
